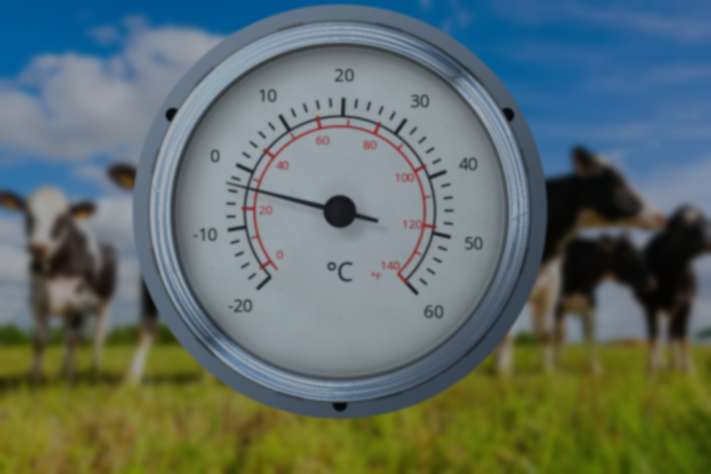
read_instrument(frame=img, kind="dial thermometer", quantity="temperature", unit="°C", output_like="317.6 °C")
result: -3 °C
